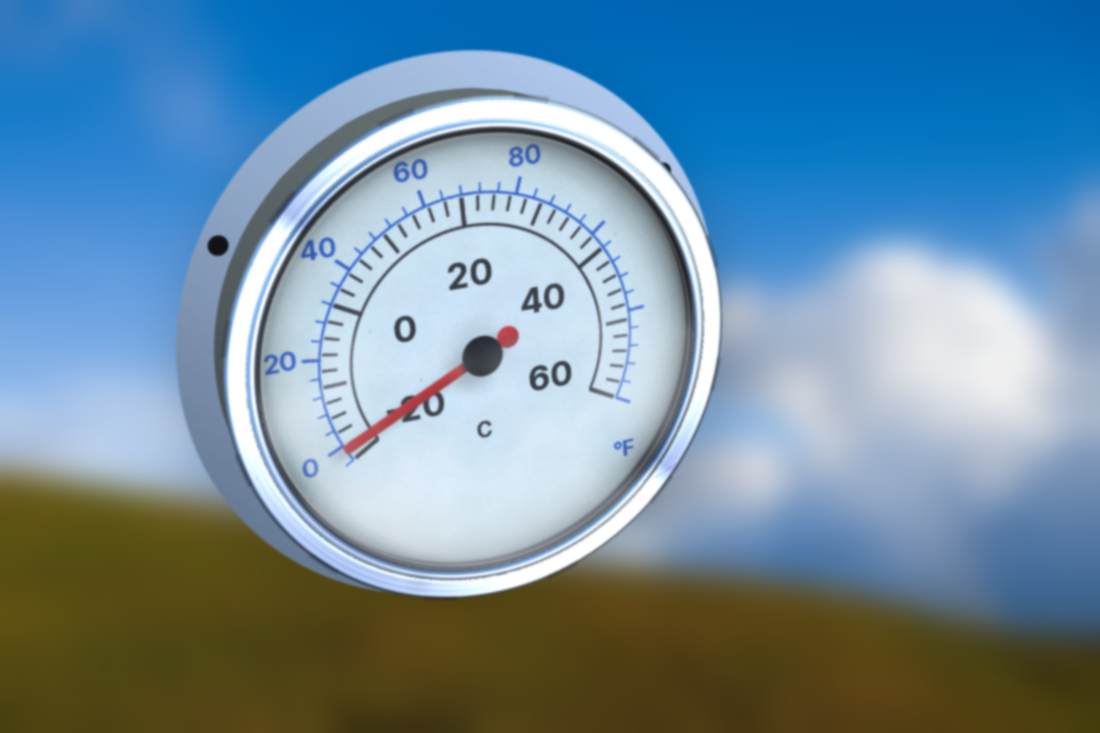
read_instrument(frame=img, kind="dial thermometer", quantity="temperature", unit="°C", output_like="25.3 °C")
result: -18 °C
